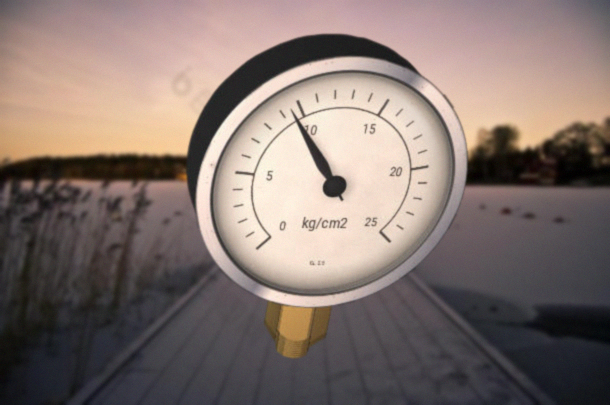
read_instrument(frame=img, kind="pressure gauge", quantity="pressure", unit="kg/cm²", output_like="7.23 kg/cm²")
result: 9.5 kg/cm²
